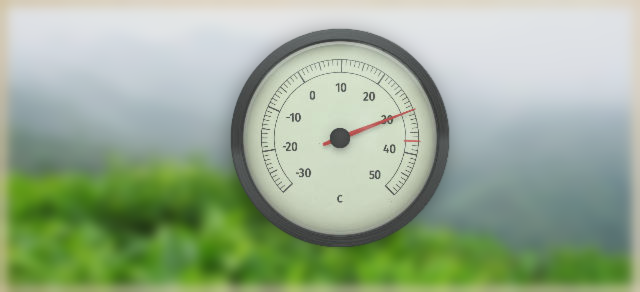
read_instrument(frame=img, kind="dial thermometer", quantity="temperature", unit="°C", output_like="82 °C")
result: 30 °C
